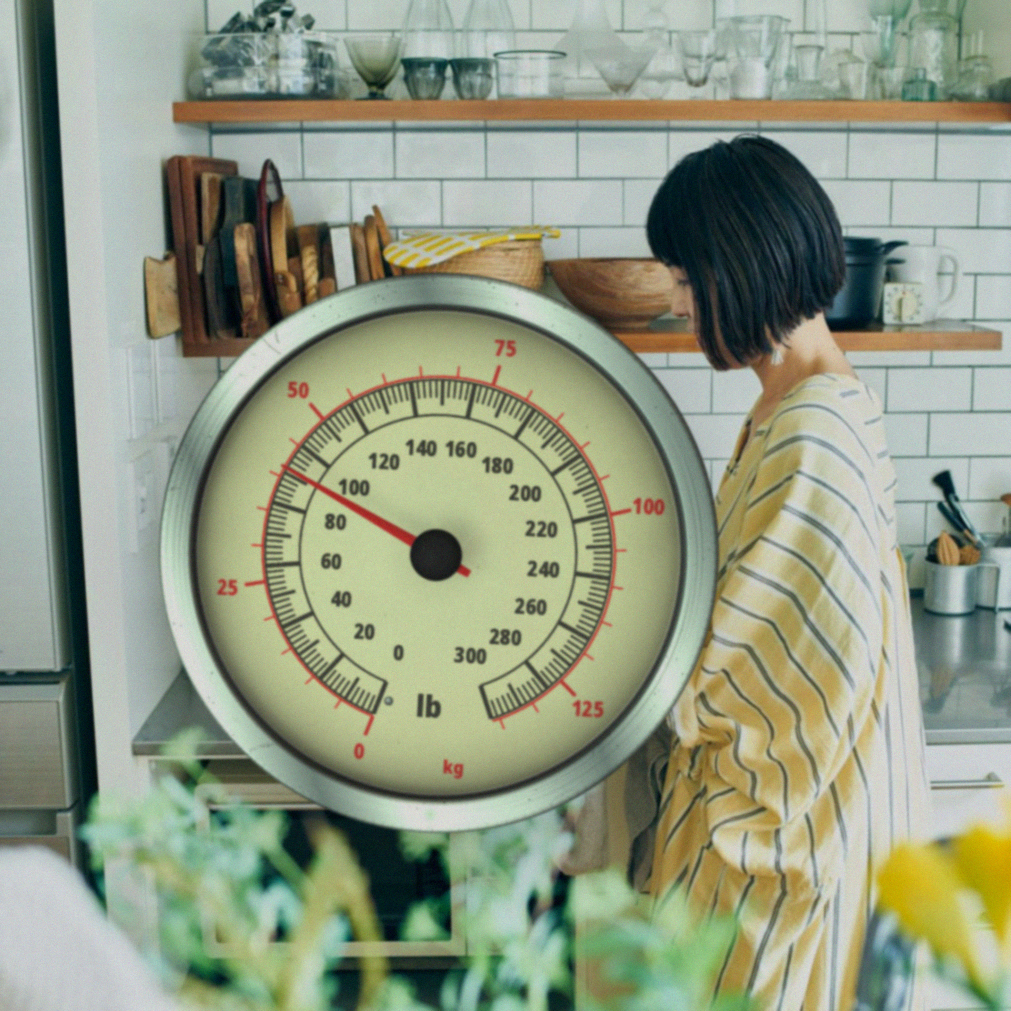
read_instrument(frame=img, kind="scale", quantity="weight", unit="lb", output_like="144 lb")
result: 92 lb
